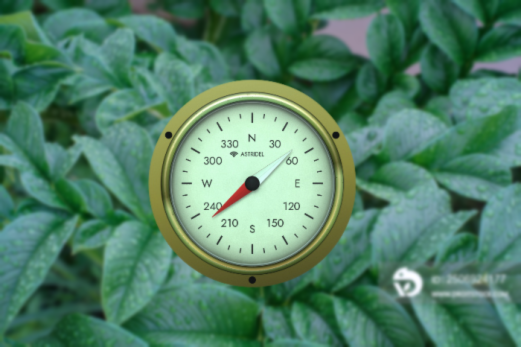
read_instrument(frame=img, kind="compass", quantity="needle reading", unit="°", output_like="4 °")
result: 230 °
